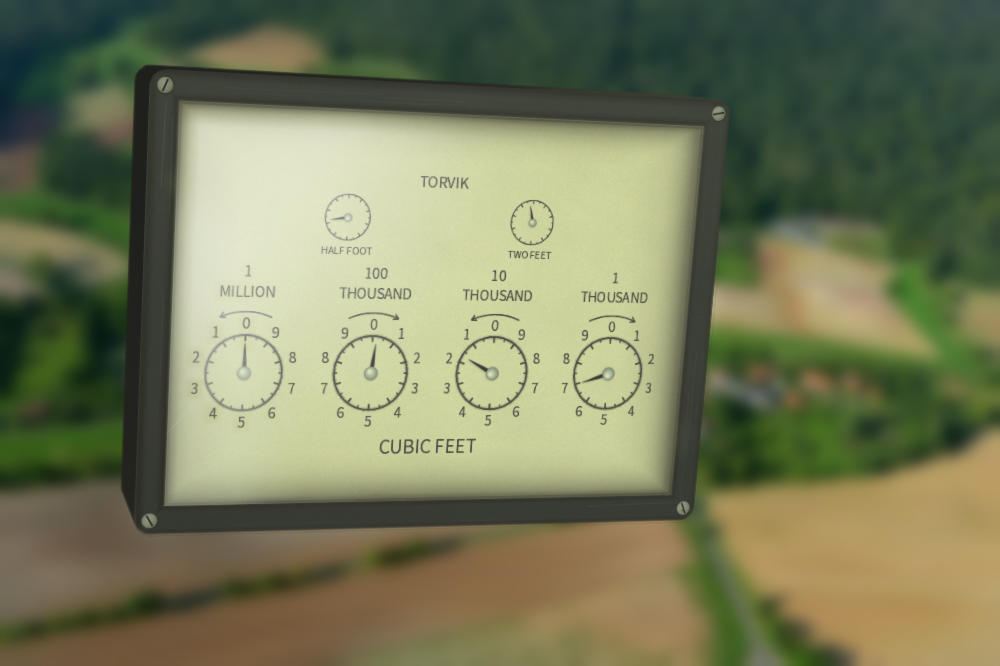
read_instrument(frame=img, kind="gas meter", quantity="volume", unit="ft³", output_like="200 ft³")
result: 1700 ft³
